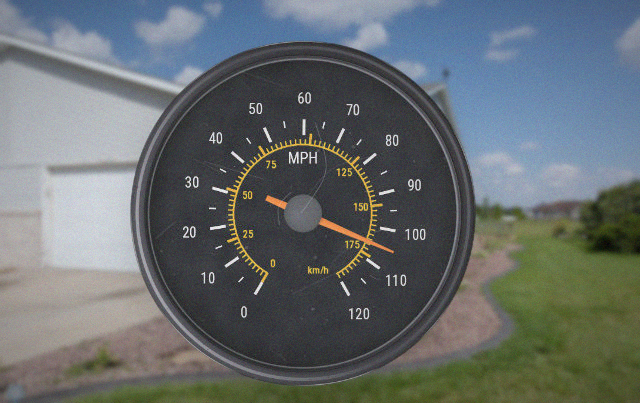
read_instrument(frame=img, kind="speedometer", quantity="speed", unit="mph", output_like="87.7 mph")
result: 105 mph
